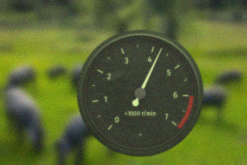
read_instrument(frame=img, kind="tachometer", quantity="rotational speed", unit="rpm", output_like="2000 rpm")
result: 4250 rpm
